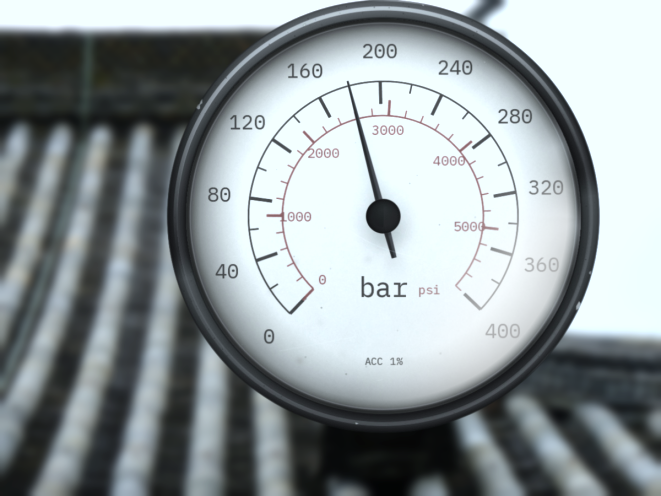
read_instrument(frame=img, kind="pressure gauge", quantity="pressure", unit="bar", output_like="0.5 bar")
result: 180 bar
